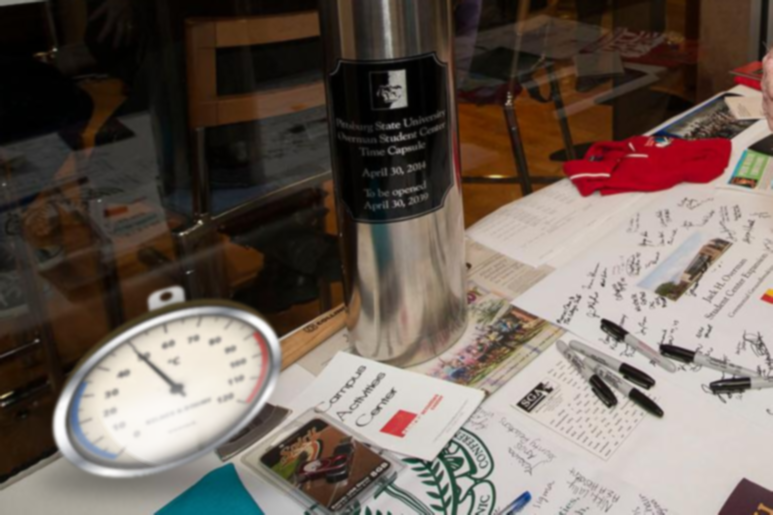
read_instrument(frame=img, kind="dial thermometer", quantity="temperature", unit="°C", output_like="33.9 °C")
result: 50 °C
